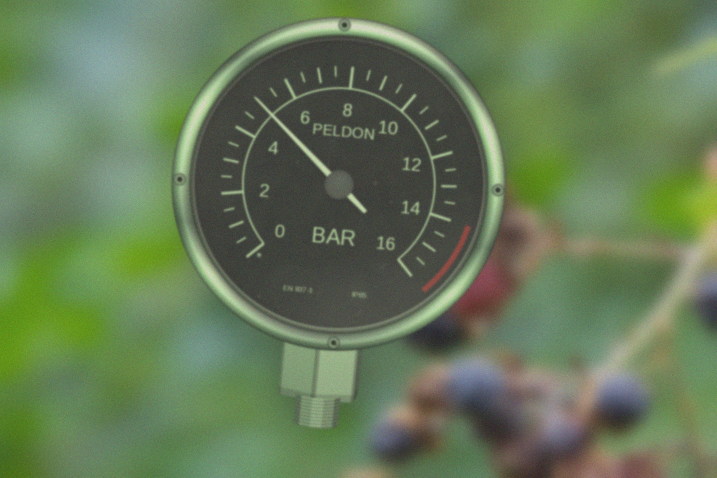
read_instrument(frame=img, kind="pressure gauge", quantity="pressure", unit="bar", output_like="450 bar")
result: 5 bar
